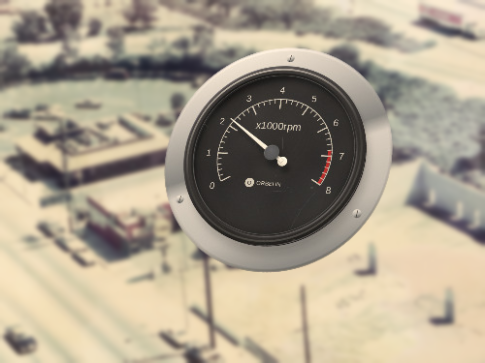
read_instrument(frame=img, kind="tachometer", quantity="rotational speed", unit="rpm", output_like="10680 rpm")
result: 2200 rpm
